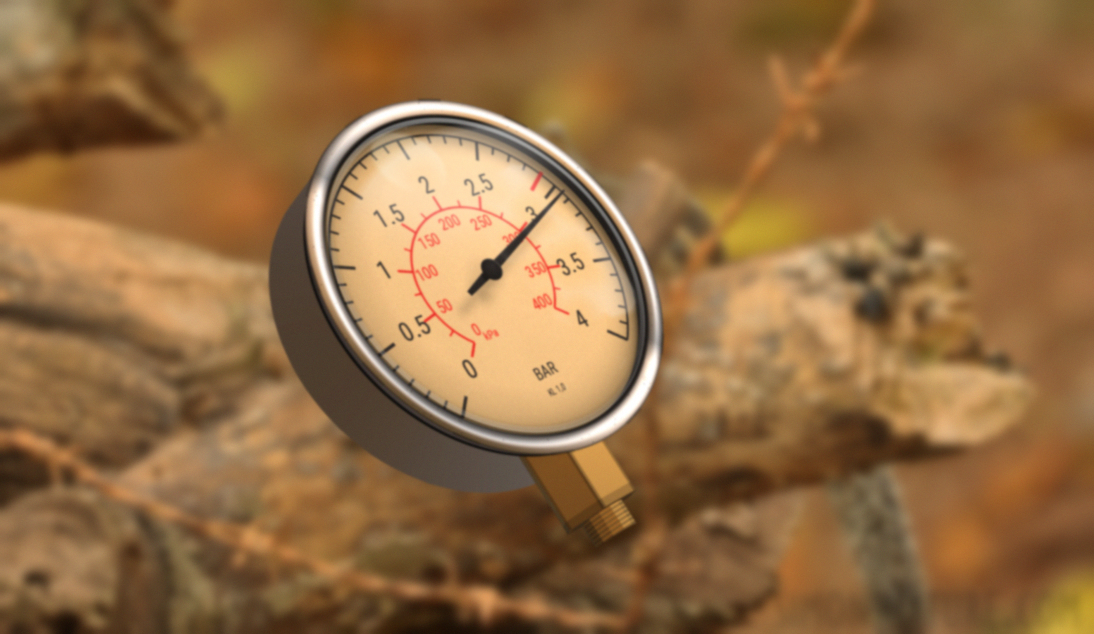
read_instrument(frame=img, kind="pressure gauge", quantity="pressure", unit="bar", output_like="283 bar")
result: 3.05 bar
